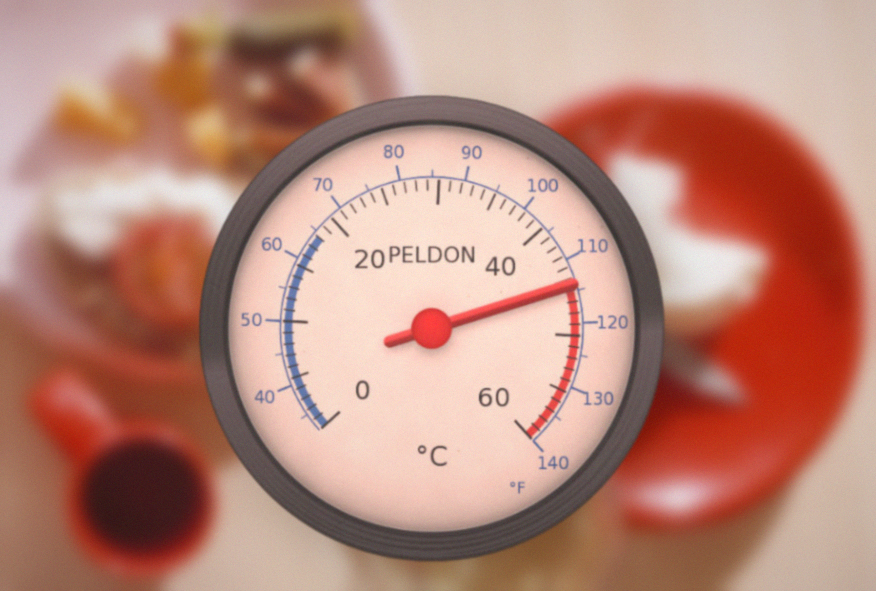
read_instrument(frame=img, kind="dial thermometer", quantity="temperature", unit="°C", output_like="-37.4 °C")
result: 45.5 °C
